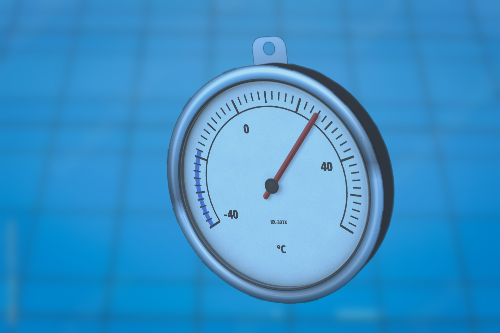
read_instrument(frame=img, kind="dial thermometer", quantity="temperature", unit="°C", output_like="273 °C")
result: 26 °C
